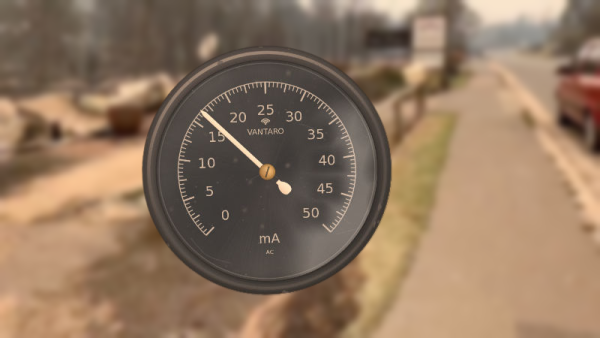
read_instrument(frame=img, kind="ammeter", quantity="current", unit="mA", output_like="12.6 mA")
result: 16.5 mA
